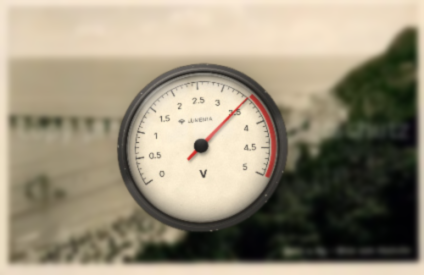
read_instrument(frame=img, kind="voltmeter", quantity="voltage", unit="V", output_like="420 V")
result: 3.5 V
